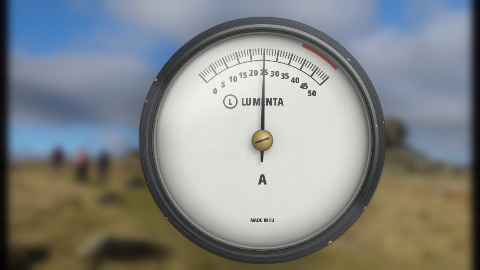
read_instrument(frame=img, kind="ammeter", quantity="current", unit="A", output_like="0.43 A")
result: 25 A
